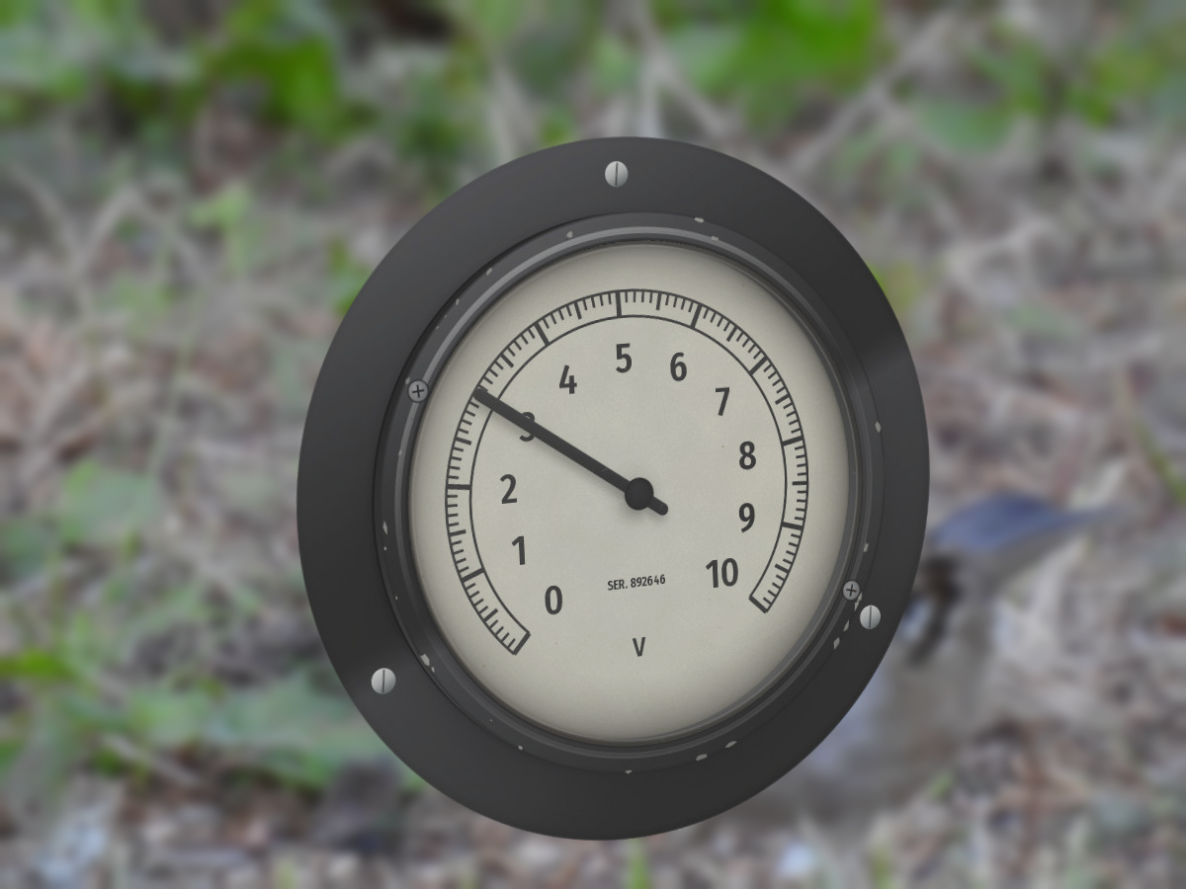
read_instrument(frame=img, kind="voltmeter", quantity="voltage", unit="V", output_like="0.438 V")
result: 3 V
